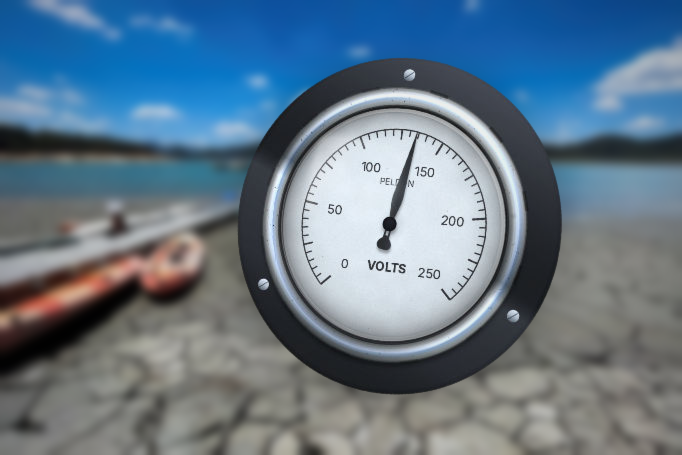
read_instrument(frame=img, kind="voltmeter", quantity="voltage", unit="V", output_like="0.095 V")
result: 135 V
